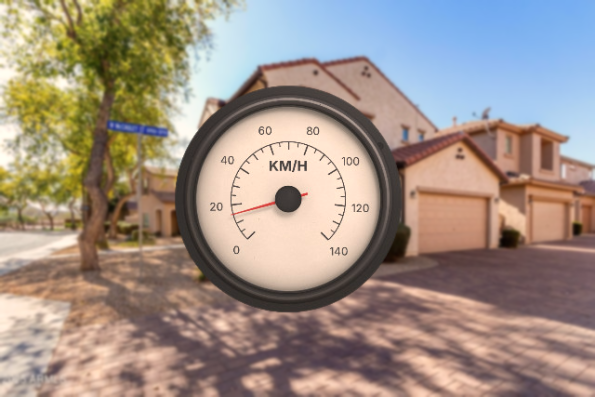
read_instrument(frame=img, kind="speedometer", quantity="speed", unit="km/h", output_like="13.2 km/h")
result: 15 km/h
